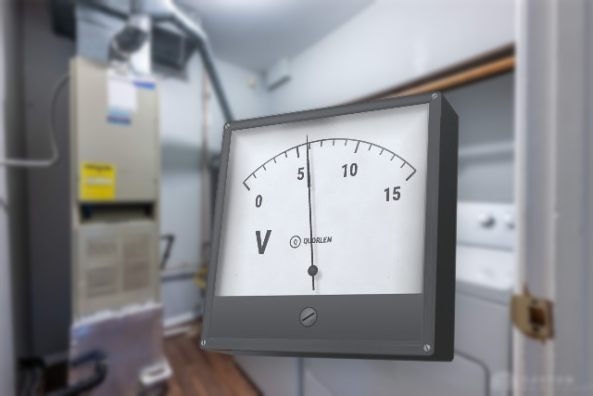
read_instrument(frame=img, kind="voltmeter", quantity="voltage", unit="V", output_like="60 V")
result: 6 V
